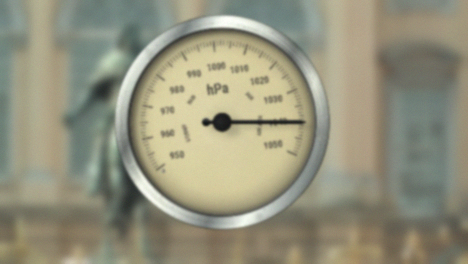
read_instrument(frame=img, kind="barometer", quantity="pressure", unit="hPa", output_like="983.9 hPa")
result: 1040 hPa
